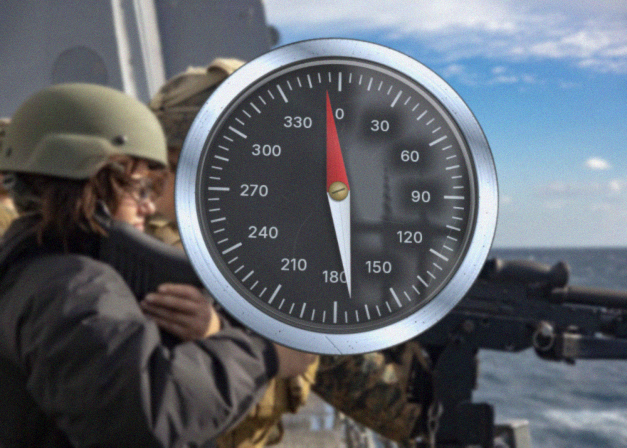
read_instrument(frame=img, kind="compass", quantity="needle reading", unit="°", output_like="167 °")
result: 352.5 °
